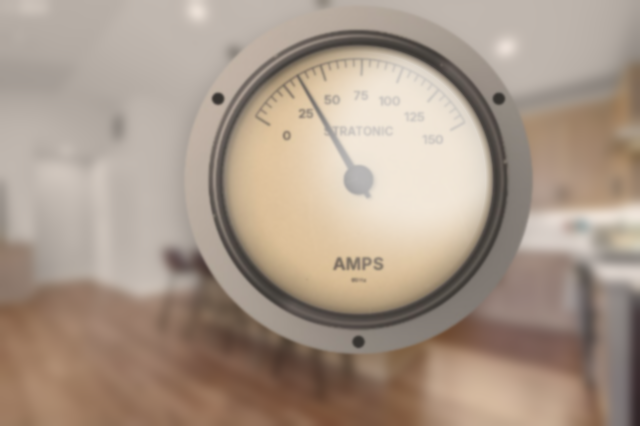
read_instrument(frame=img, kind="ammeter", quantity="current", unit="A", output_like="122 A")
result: 35 A
